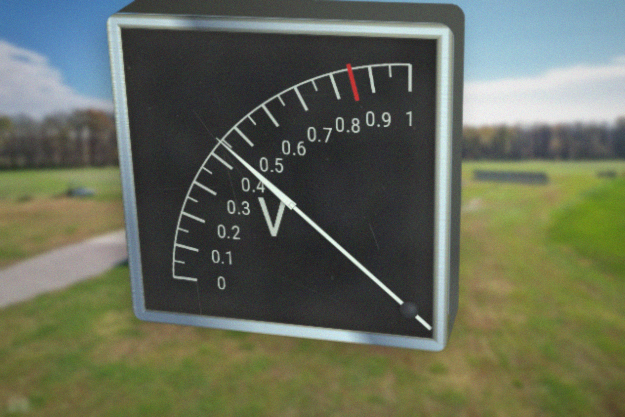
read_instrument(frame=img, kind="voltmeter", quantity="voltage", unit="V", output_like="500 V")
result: 0.45 V
